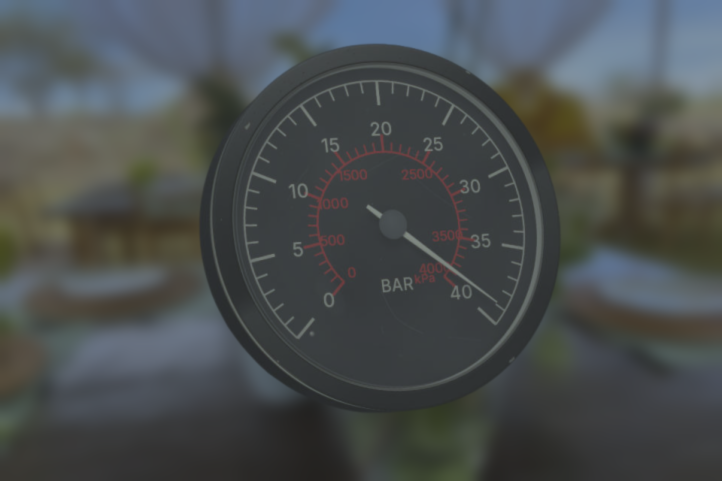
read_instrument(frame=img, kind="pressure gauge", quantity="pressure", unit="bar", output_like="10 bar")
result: 39 bar
